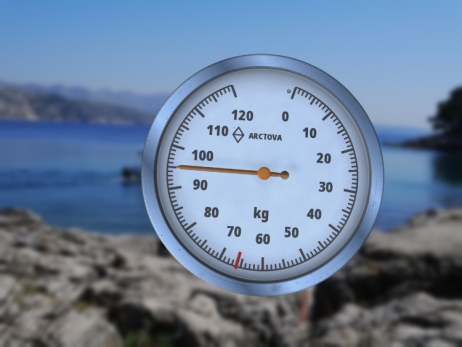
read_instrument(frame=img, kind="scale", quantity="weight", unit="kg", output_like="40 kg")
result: 95 kg
